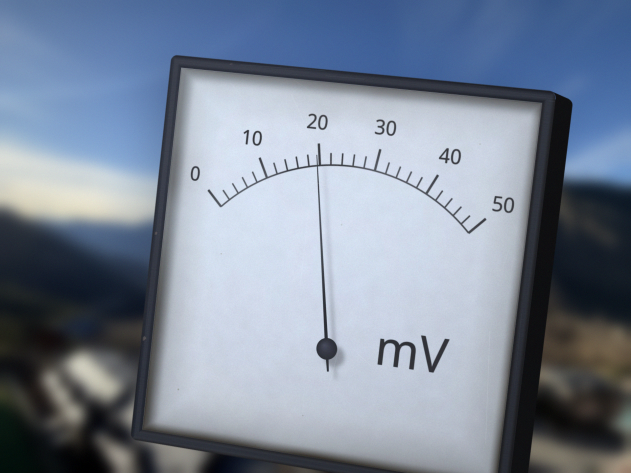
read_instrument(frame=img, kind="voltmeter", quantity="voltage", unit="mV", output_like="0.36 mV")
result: 20 mV
